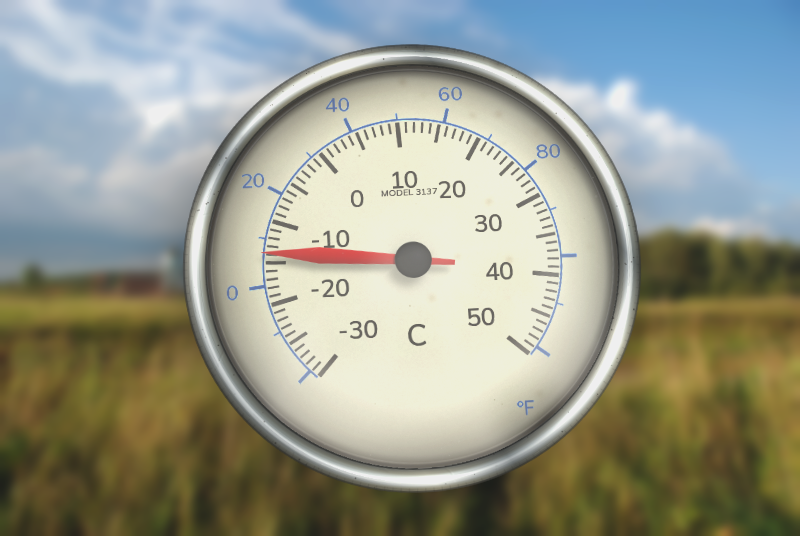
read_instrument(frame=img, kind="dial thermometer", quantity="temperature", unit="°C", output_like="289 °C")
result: -14 °C
